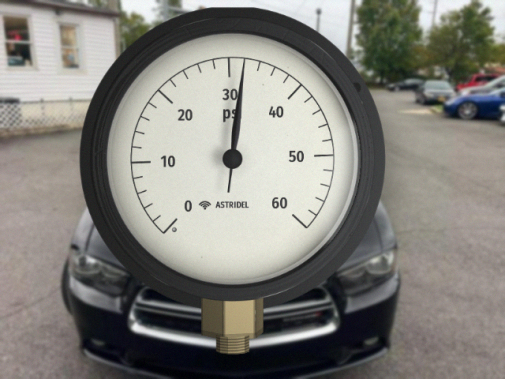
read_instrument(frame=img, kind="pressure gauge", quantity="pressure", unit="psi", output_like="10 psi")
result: 32 psi
